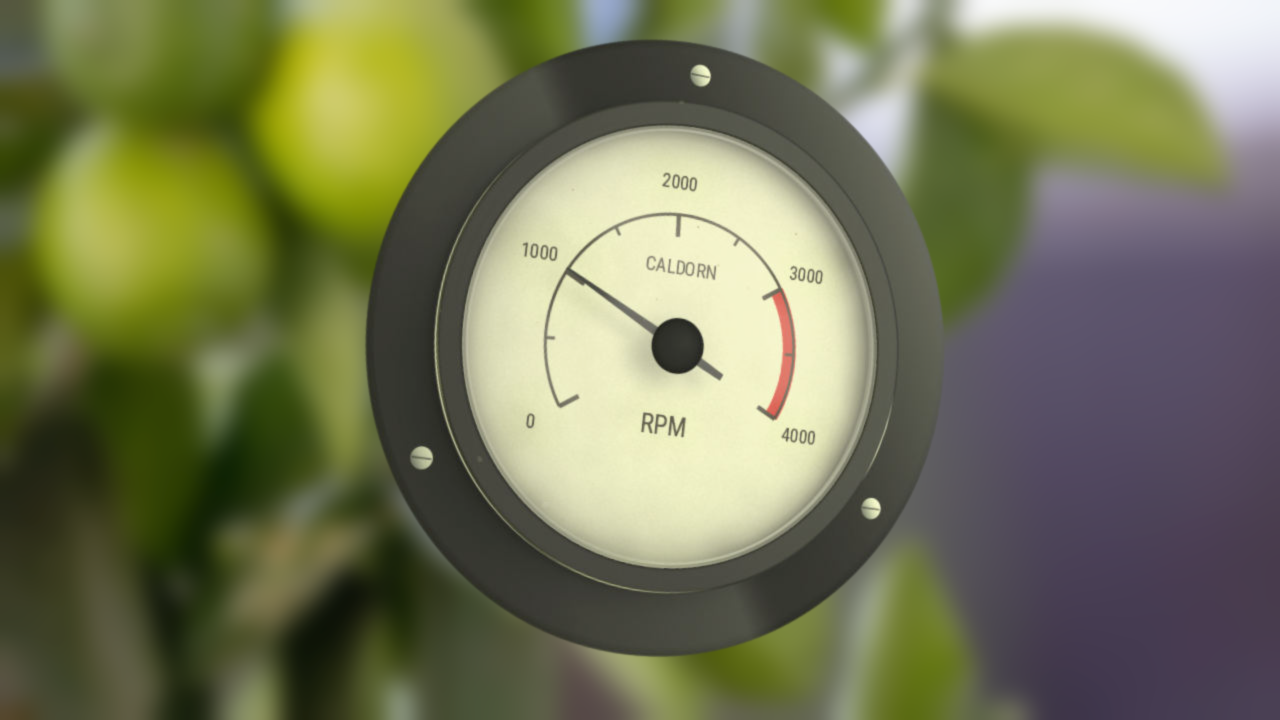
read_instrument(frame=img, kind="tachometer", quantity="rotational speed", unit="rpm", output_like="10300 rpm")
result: 1000 rpm
